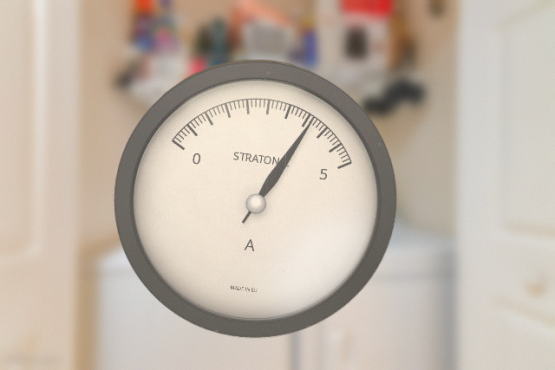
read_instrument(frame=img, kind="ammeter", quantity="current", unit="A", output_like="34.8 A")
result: 3.6 A
